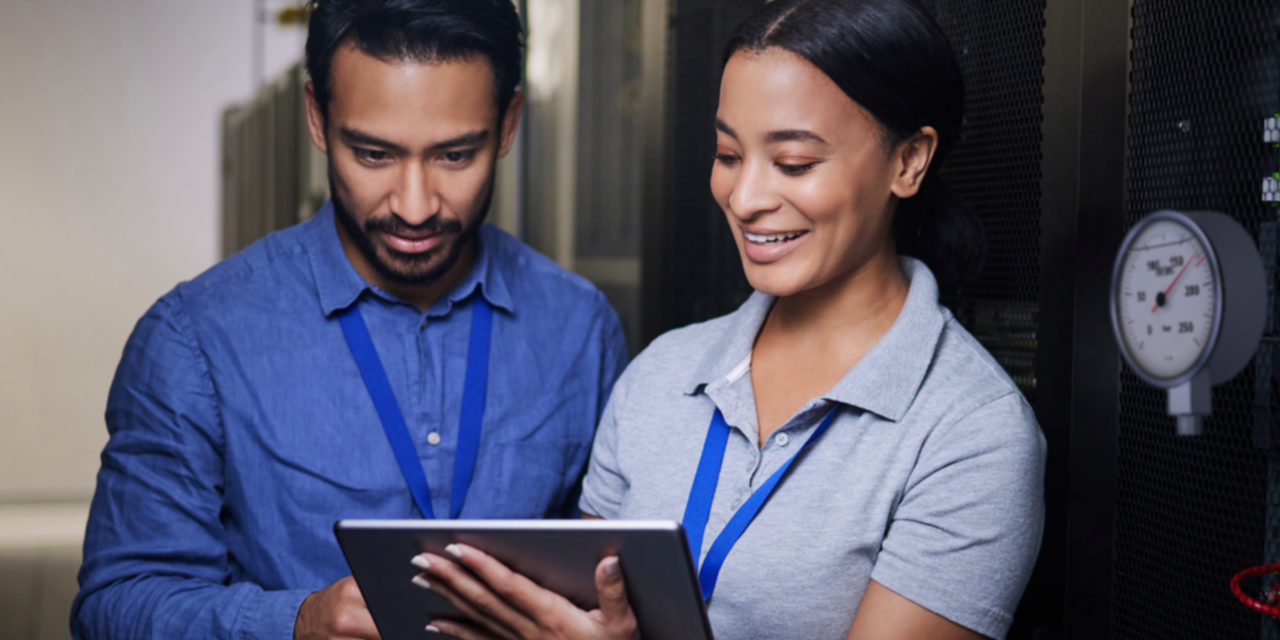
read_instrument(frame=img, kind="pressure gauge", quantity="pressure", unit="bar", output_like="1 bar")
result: 175 bar
